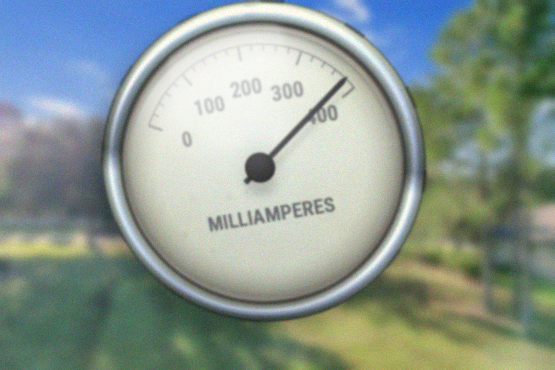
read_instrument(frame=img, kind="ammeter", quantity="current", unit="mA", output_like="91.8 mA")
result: 380 mA
